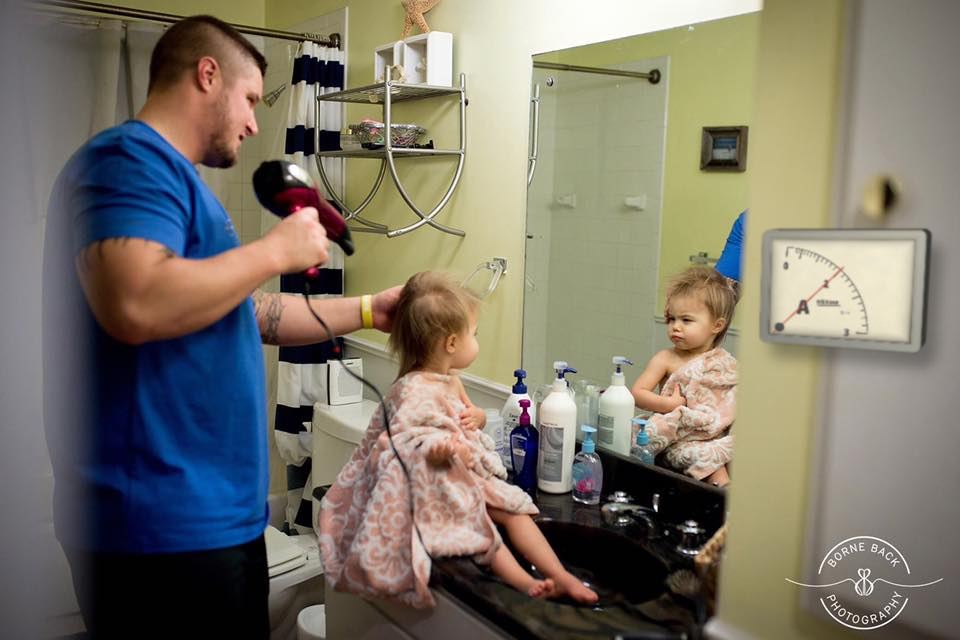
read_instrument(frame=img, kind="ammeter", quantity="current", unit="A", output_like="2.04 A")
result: 2 A
